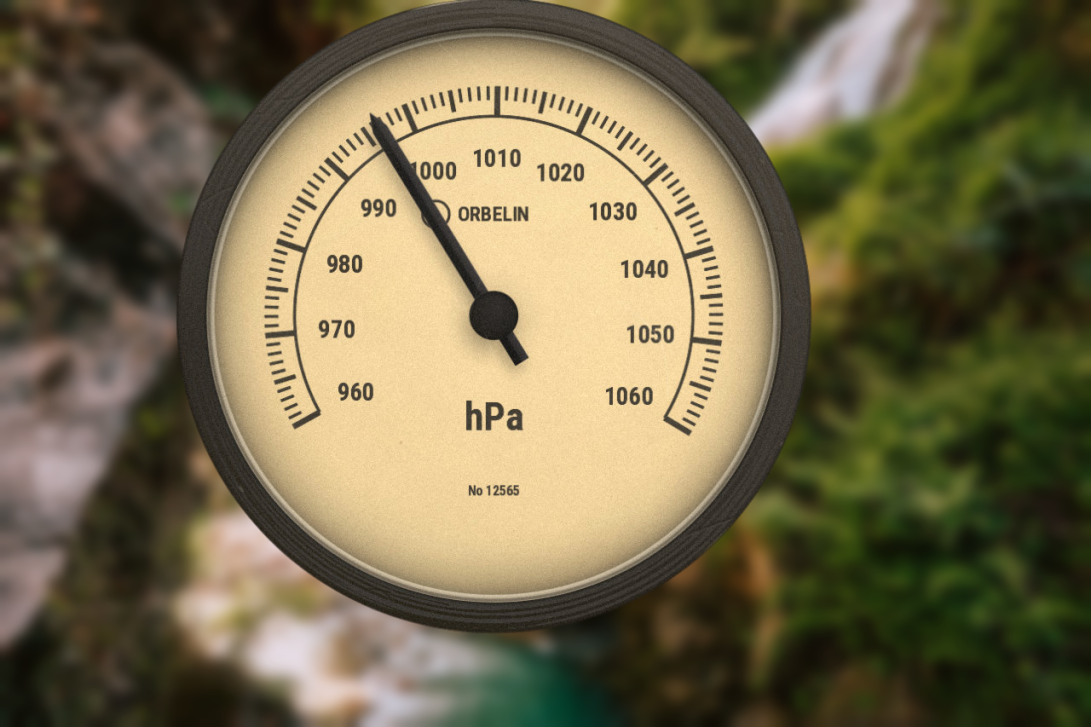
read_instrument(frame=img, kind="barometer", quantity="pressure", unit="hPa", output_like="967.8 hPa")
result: 996.5 hPa
